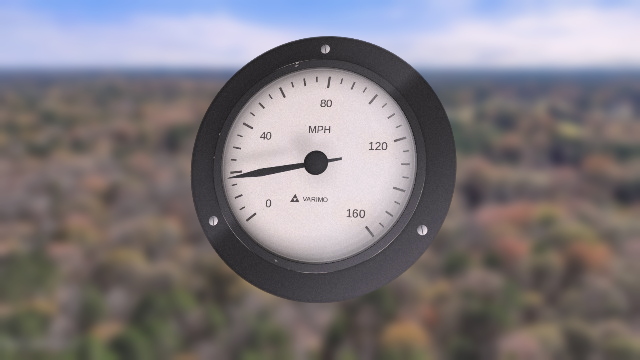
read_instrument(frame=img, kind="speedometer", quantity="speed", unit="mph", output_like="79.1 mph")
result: 17.5 mph
